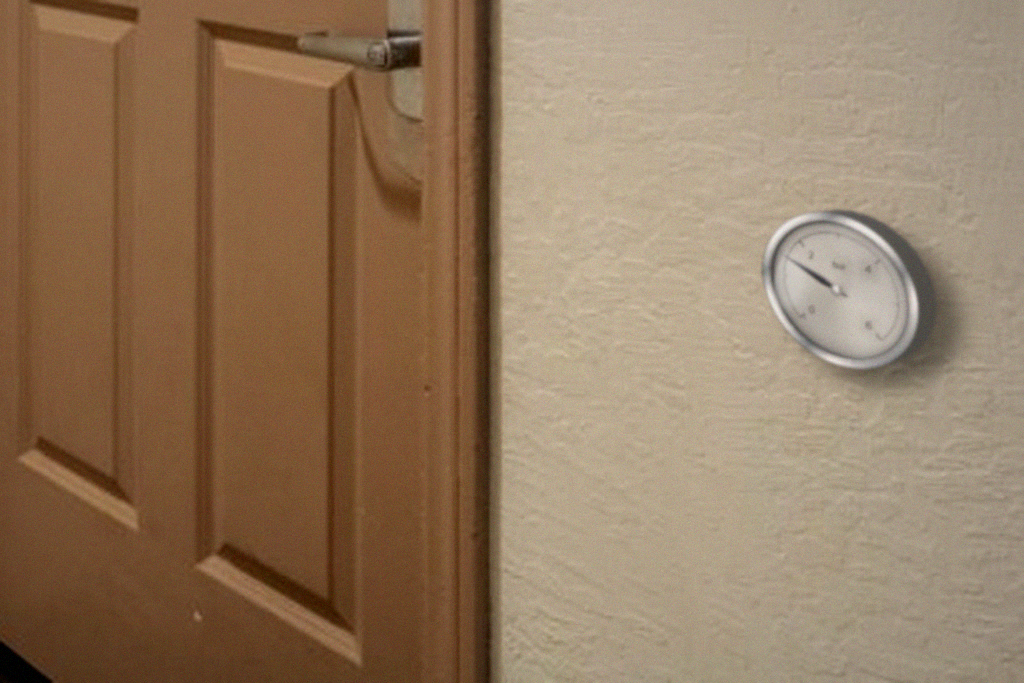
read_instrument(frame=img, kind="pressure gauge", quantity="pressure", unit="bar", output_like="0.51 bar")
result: 1.5 bar
